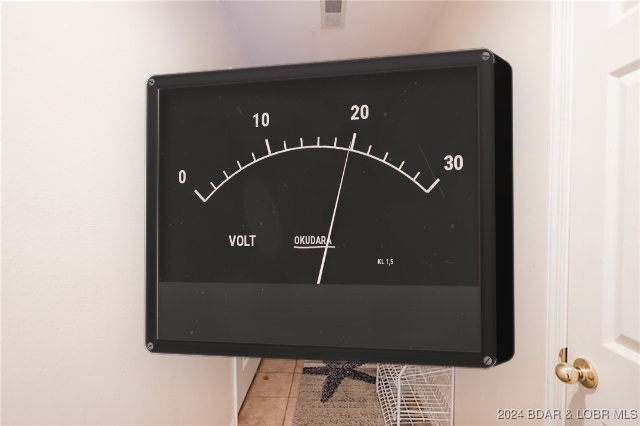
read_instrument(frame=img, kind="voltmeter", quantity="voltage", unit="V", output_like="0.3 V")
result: 20 V
